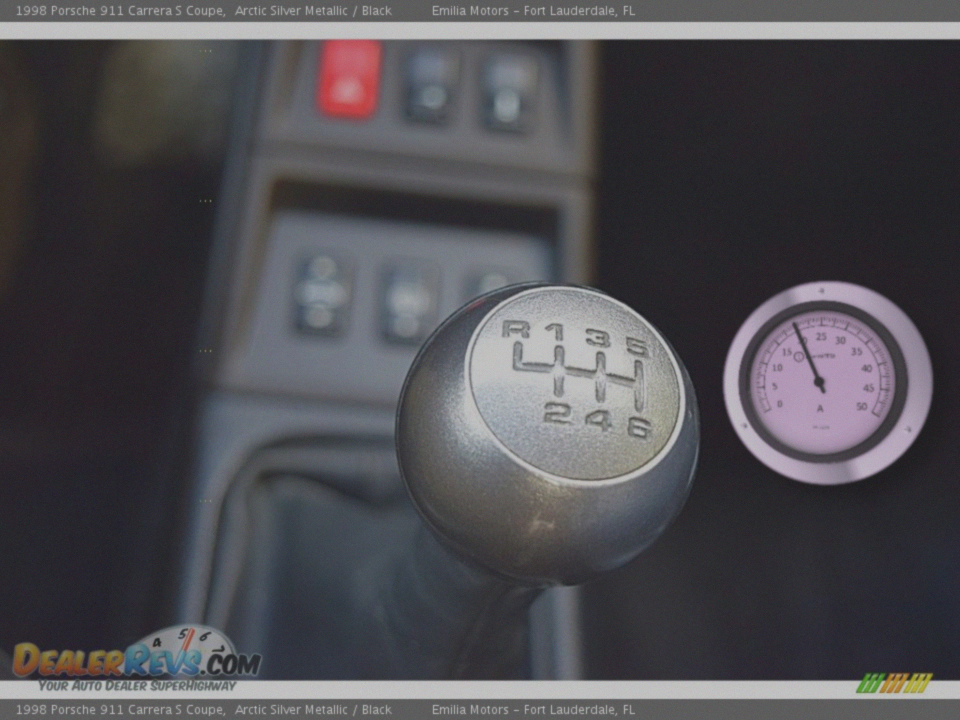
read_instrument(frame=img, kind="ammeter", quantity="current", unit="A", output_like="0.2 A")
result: 20 A
